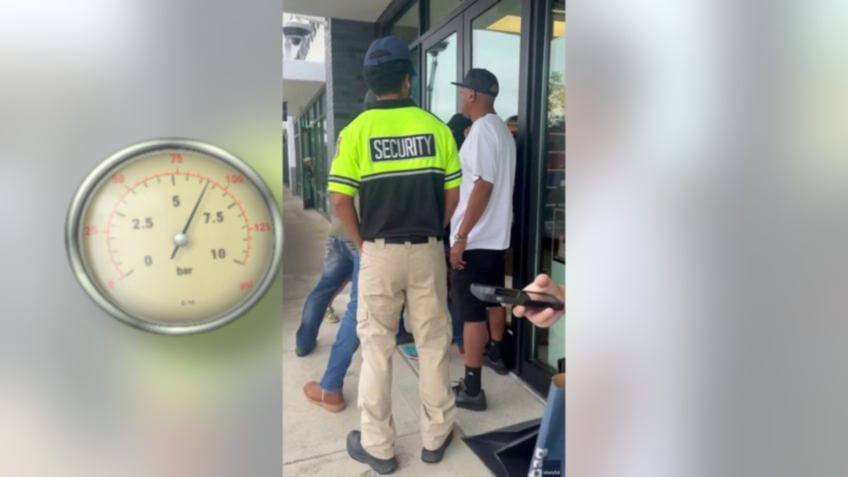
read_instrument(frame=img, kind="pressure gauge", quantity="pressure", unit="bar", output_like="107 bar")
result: 6.25 bar
